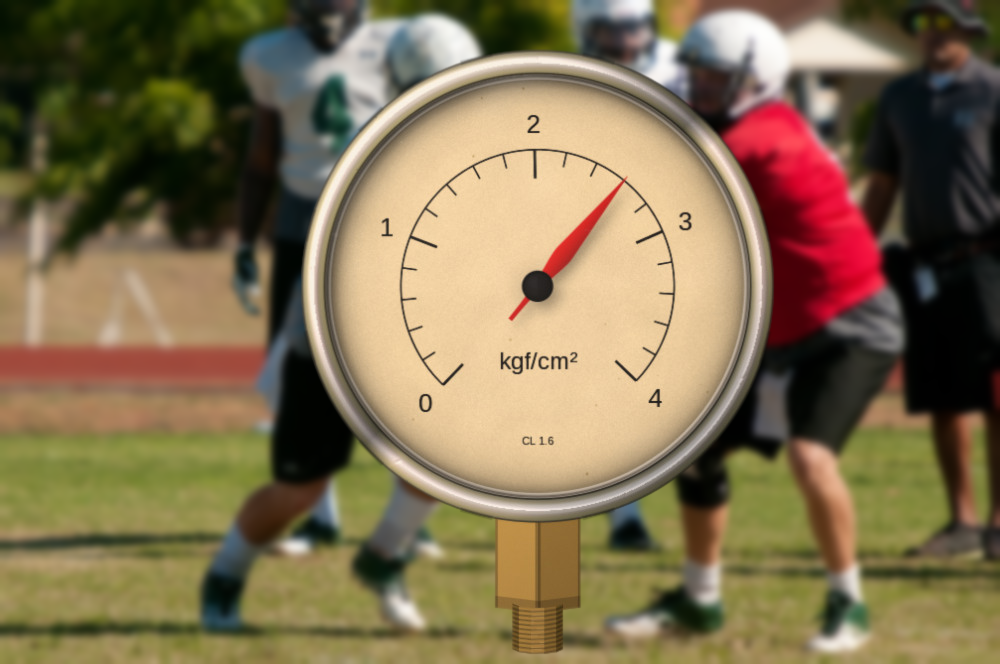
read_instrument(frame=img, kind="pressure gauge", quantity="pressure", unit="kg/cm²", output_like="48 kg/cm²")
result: 2.6 kg/cm²
